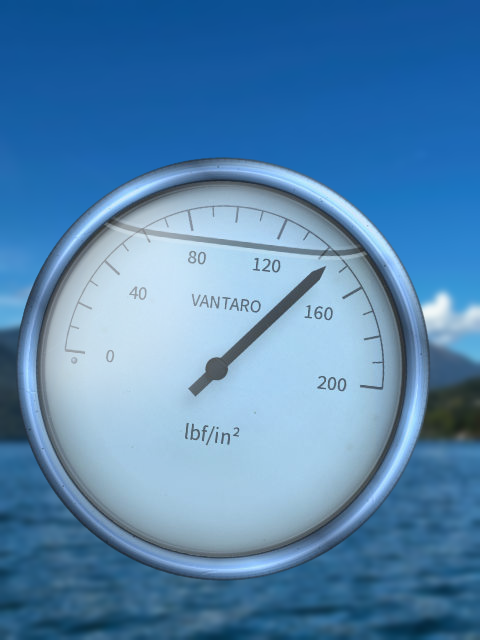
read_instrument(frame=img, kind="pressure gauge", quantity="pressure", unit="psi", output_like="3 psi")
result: 145 psi
